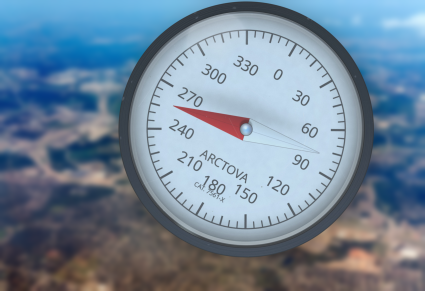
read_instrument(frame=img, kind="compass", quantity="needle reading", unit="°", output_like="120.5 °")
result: 257.5 °
